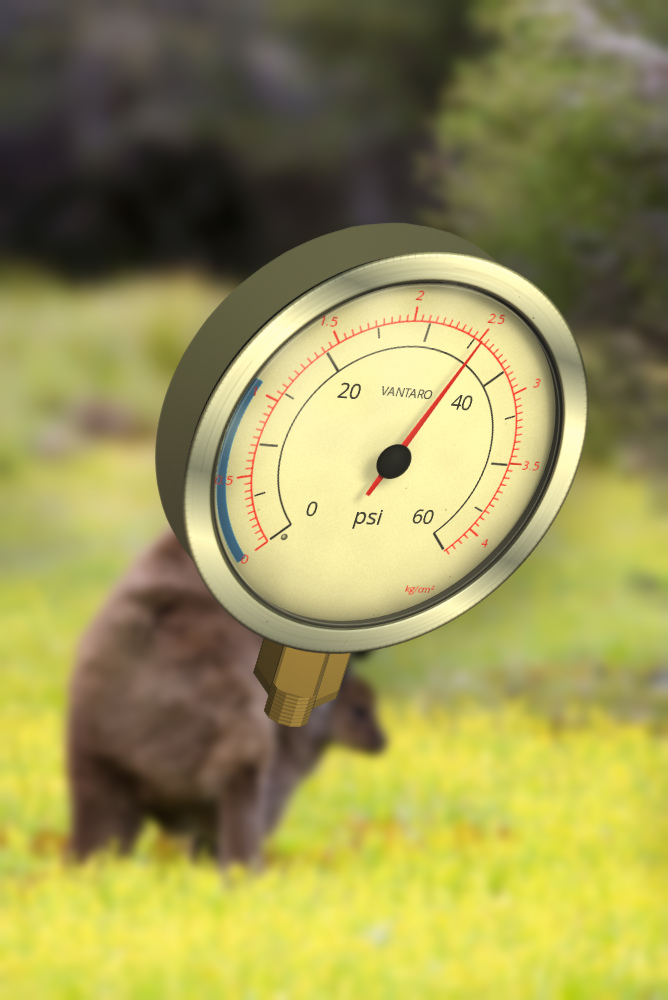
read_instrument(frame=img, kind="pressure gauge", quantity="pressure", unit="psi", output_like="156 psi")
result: 35 psi
